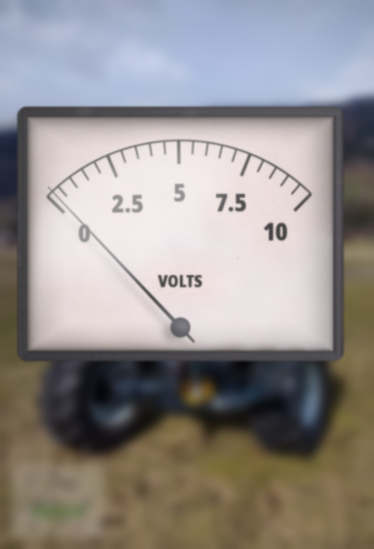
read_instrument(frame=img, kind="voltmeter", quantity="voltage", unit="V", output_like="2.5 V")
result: 0.25 V
